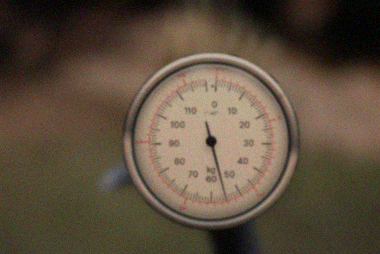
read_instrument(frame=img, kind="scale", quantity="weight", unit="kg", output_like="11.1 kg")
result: 55 kg
